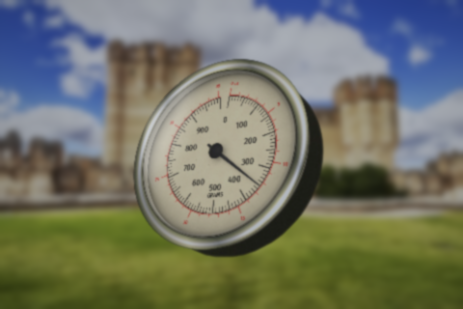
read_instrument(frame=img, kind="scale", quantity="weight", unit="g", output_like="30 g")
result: 350 g
